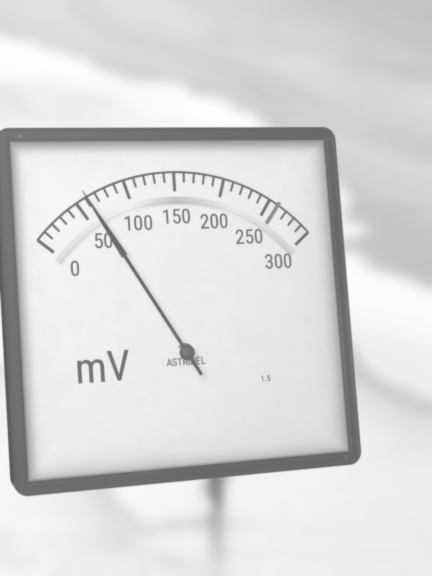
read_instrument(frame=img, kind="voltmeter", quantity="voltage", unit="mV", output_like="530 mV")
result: 60 mV
